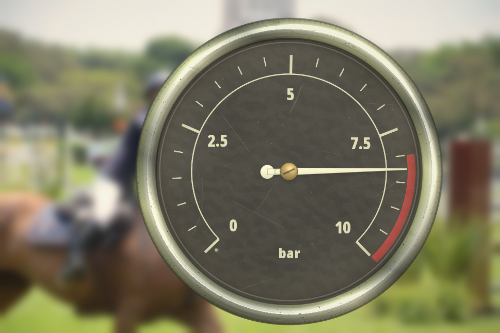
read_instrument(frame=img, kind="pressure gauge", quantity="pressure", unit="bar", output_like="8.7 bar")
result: 8.25 bar
